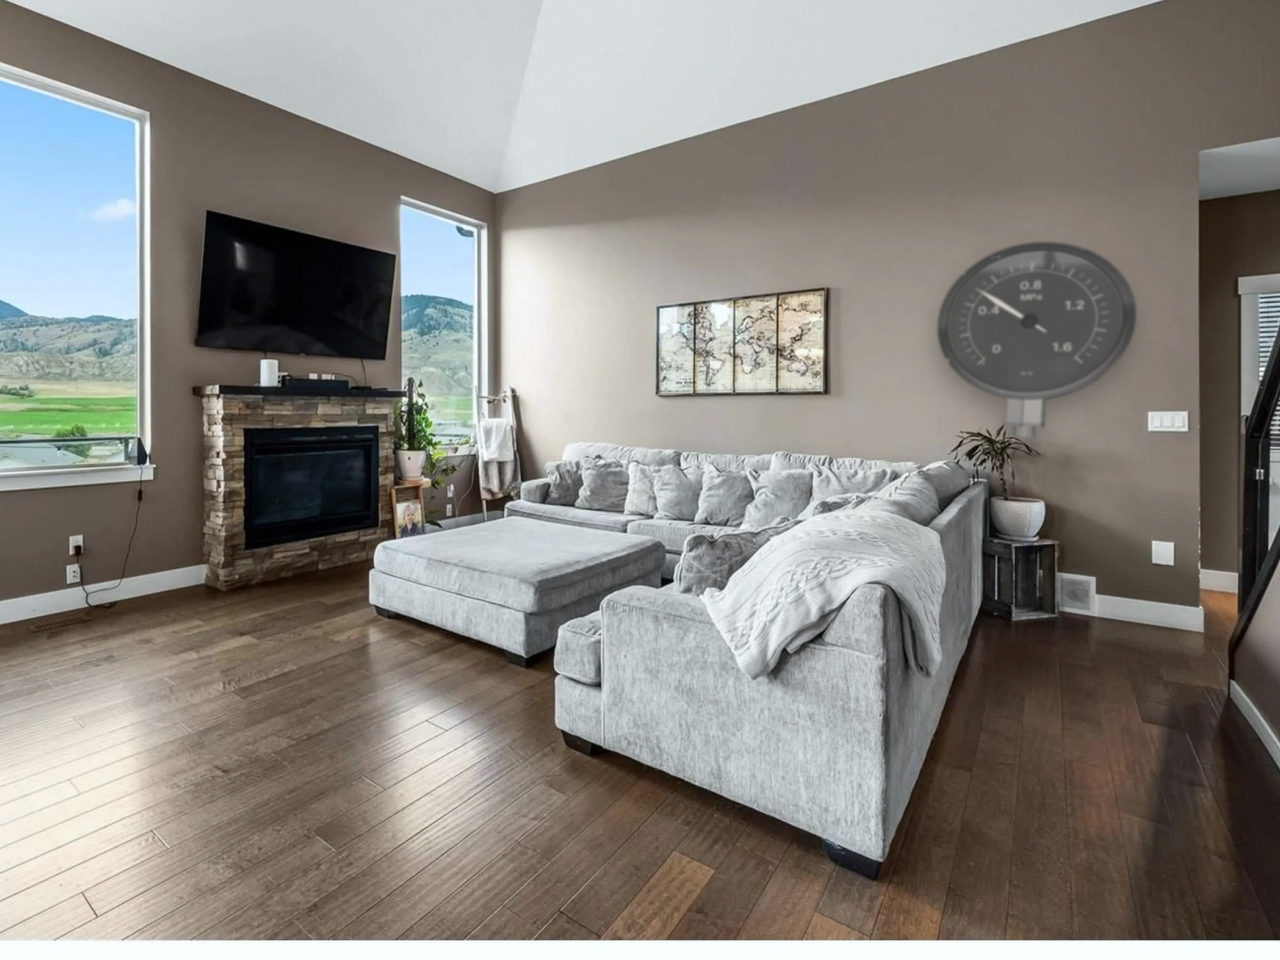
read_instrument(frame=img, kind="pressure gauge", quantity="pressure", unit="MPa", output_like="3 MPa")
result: 0.5 MPa
